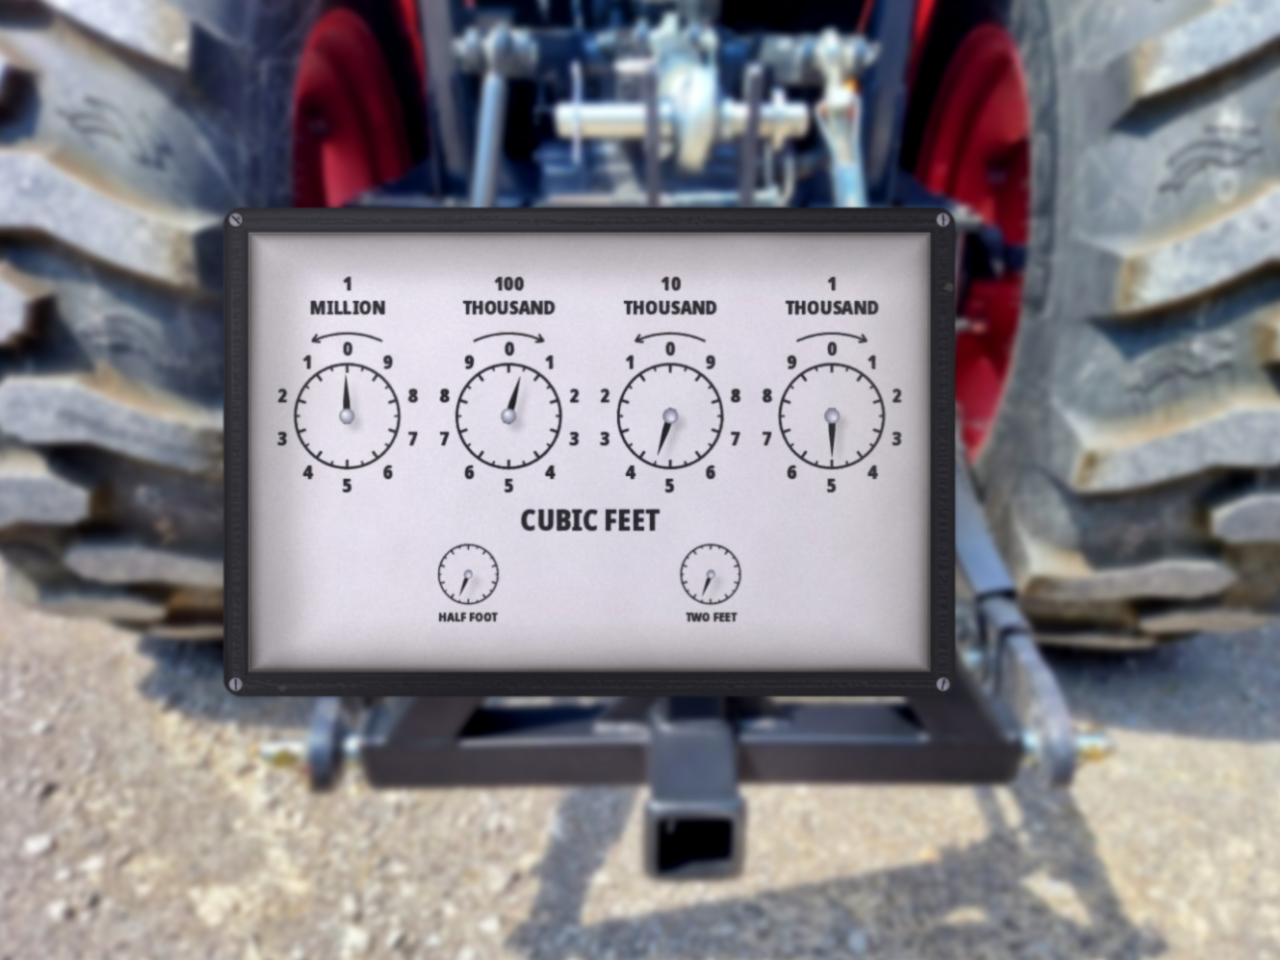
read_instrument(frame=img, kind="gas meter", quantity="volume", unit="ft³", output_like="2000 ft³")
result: 4500 ft³
